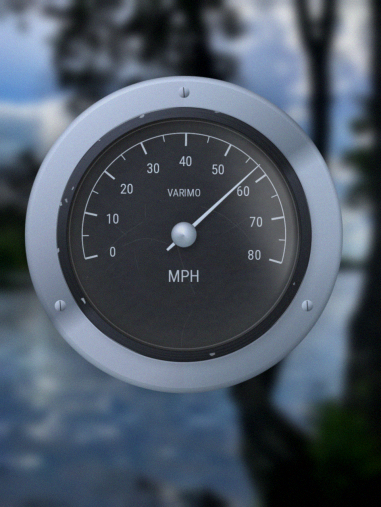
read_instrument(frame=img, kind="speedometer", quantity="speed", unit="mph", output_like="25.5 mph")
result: 57.5 mph
